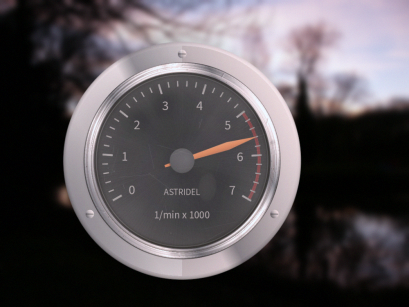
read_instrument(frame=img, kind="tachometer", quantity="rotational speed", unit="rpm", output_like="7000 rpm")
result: 5600 rpm
